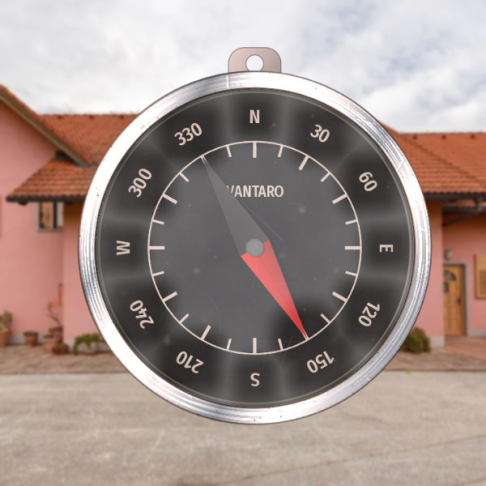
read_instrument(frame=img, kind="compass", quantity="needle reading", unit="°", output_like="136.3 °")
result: 150 °
